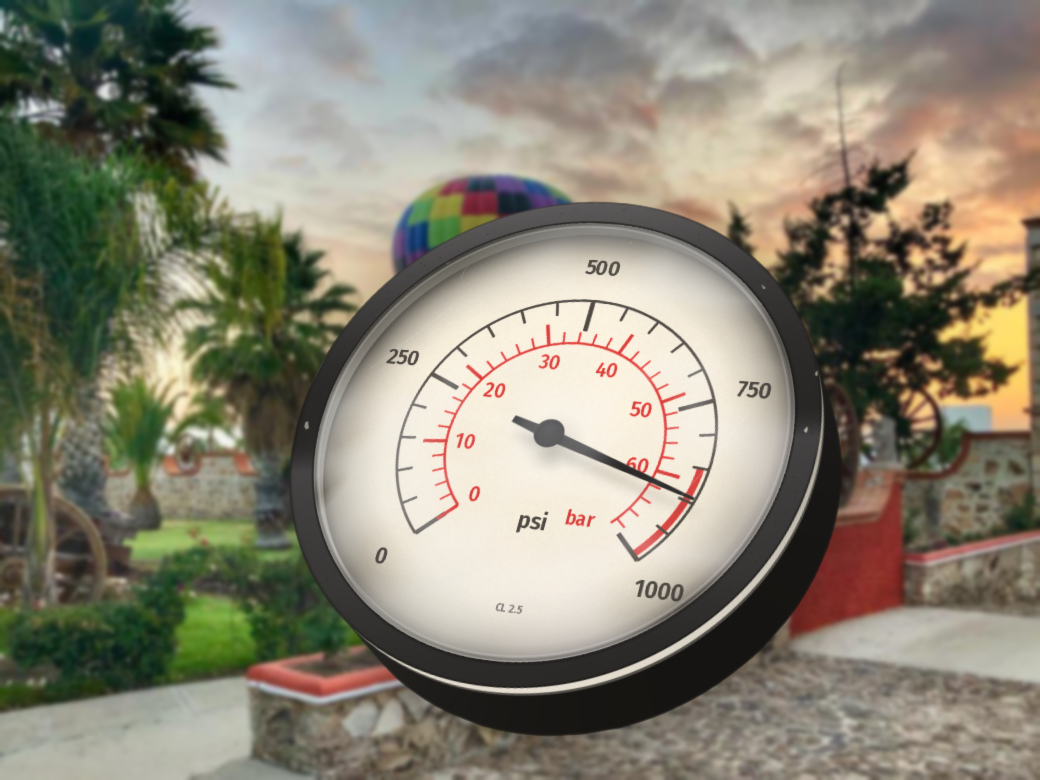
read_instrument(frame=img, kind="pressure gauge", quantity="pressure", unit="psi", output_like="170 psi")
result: 900 psi
